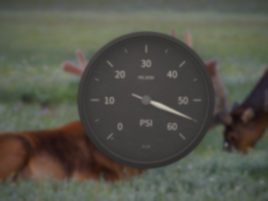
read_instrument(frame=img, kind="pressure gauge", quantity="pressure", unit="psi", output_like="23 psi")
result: 55 psi
